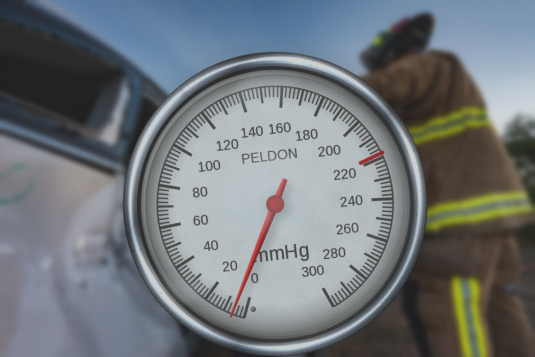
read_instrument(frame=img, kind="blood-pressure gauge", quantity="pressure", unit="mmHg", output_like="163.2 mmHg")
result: 6 mmHg
